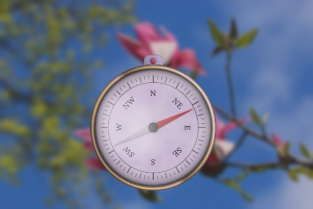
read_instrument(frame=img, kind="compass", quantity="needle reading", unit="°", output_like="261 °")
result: 65 °
